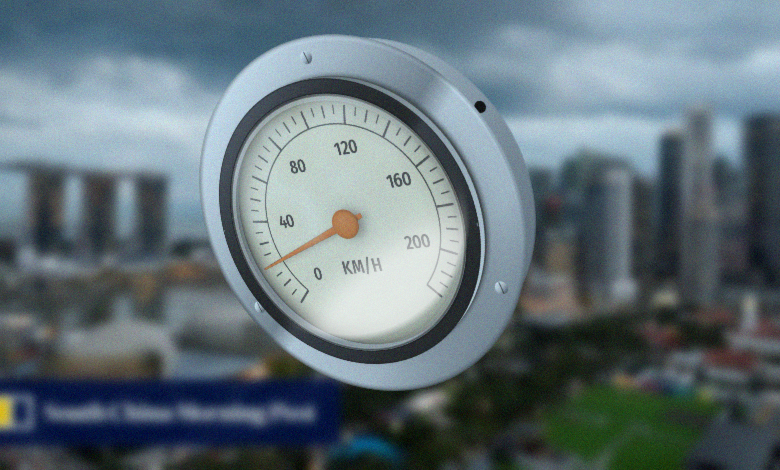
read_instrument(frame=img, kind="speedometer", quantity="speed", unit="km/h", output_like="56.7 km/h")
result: 20 km/h
